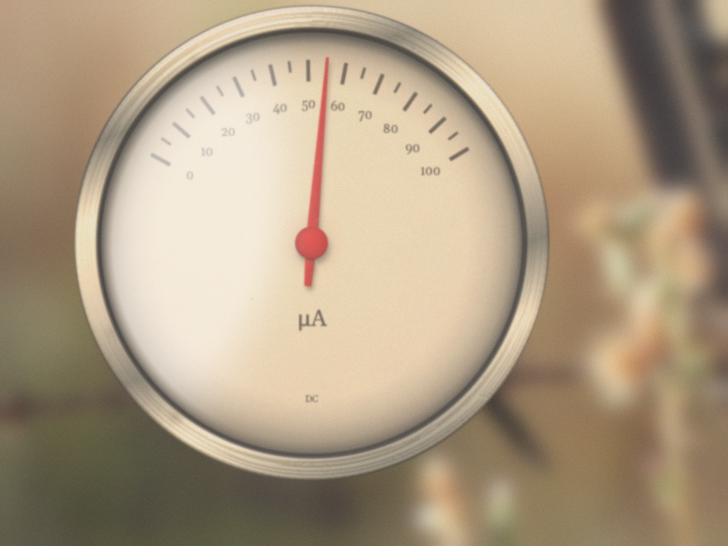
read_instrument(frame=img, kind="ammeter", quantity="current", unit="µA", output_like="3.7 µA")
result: 55 µA
